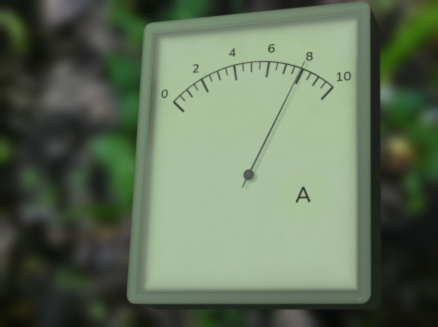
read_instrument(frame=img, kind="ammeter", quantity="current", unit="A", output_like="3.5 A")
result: 8 A
